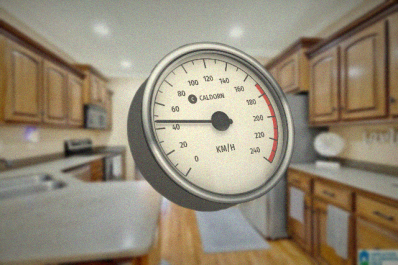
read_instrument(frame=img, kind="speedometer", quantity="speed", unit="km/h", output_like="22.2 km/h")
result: 45 km/h
